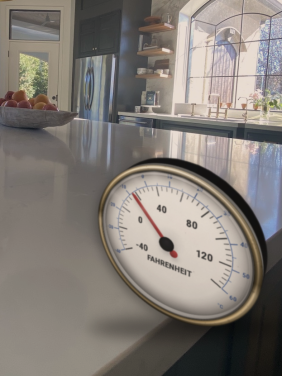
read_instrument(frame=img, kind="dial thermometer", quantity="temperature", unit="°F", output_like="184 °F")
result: 20 °F
